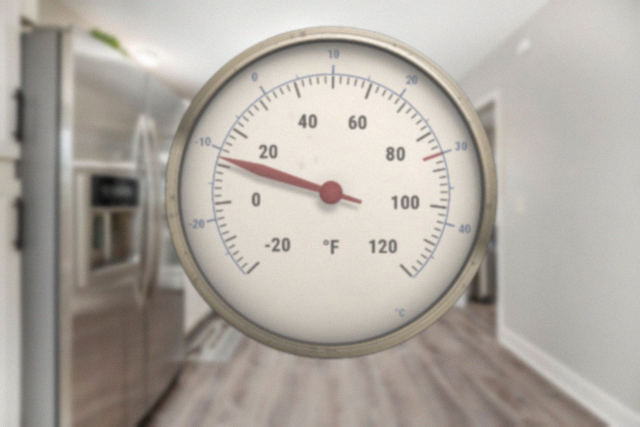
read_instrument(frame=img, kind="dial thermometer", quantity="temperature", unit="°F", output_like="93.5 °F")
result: 12 °F
